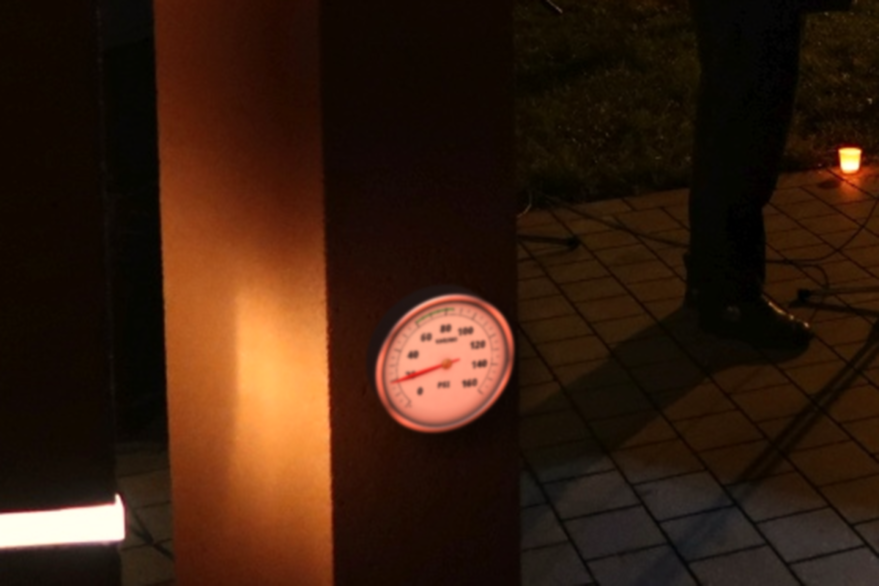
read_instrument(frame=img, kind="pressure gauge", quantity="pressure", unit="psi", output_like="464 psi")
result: 20 psi
